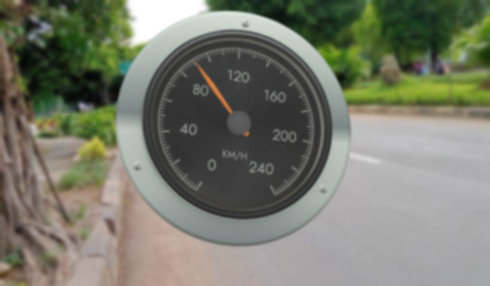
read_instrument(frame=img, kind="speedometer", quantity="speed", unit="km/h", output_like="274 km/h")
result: 90 km/h
